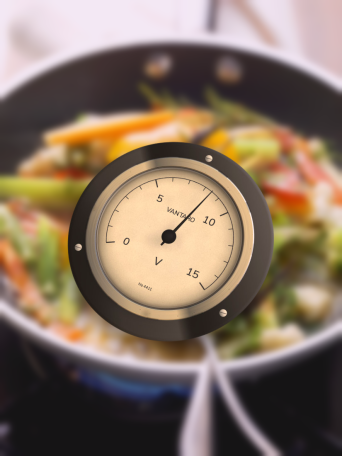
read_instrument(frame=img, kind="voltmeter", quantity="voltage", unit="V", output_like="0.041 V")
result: 8.5 V
